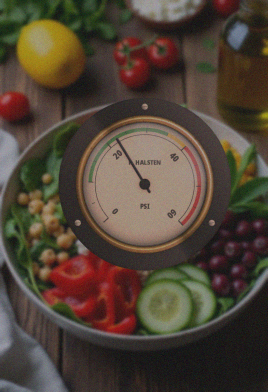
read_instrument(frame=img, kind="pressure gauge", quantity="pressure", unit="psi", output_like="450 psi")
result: 22.5 psi
